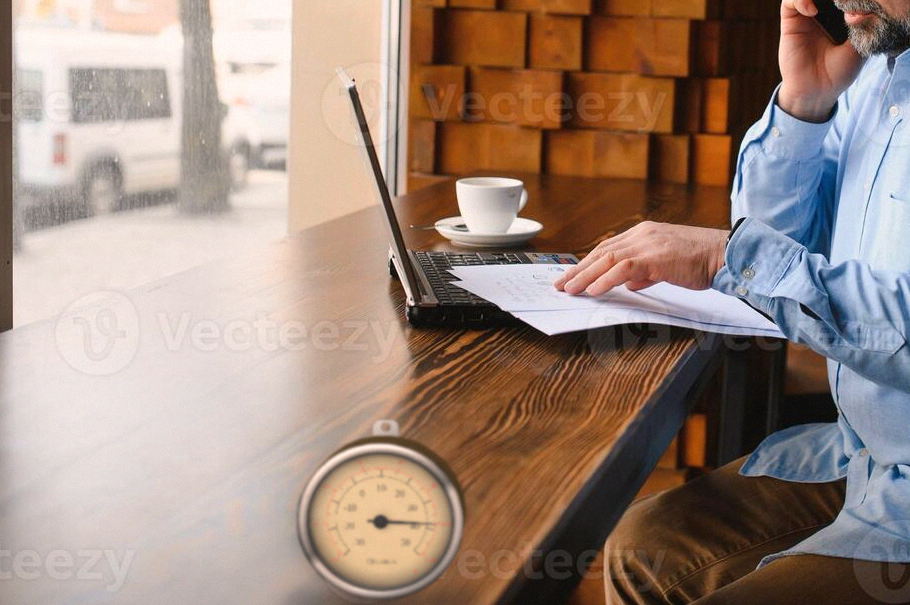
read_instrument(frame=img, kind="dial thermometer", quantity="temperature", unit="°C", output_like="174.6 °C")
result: 37.5 °C
